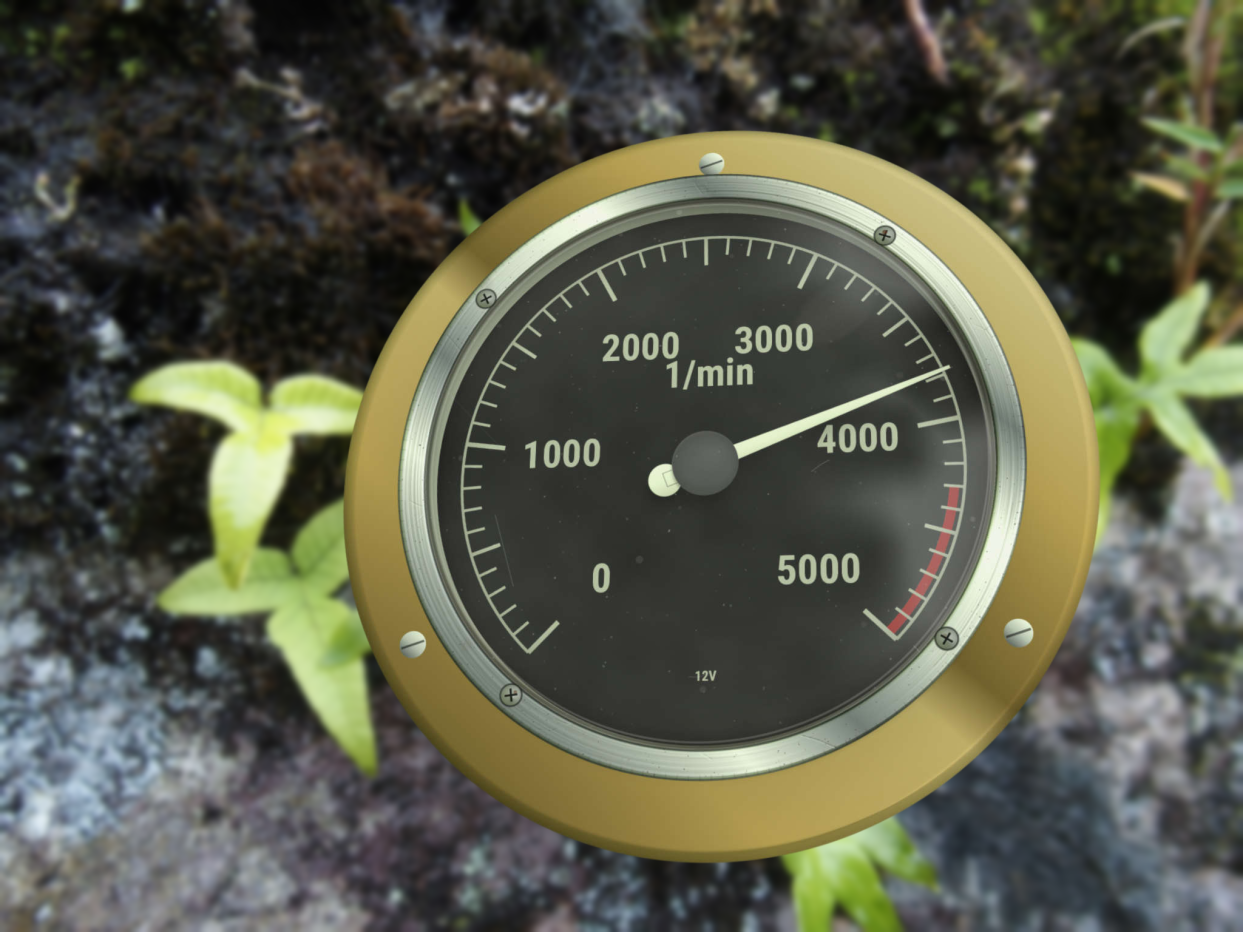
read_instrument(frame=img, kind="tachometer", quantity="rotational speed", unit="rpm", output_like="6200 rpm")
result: 3800 rpm
